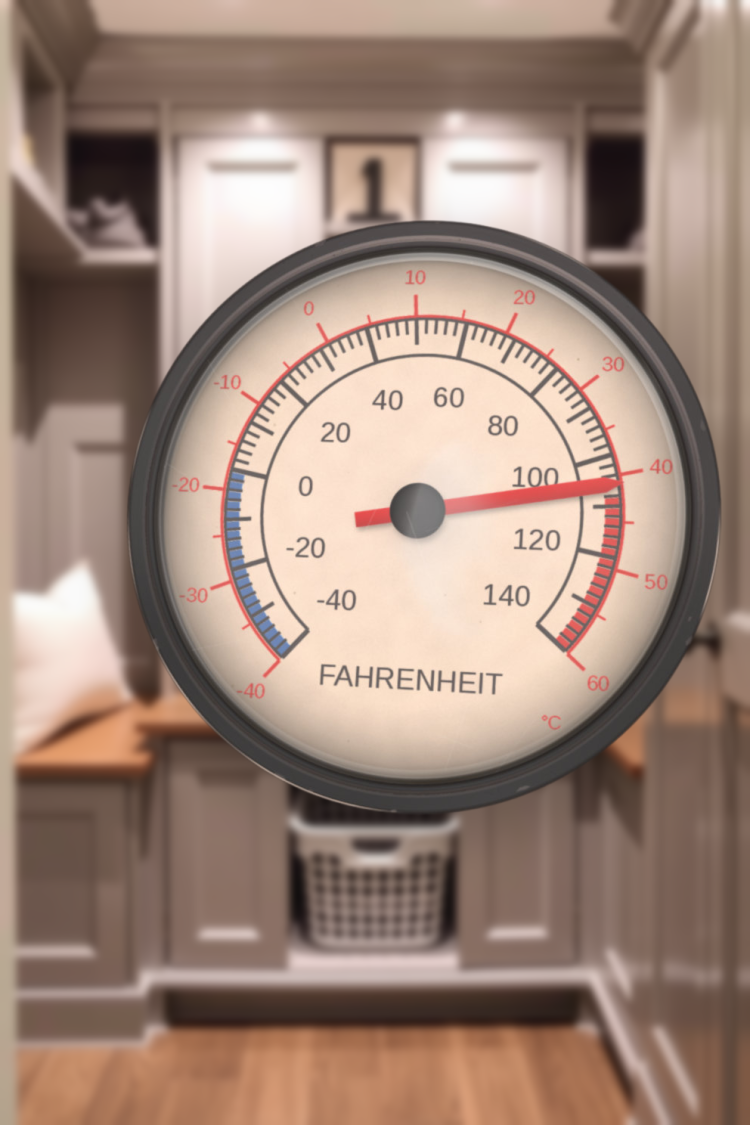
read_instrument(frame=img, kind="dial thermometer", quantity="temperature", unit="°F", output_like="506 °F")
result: 106 °F
